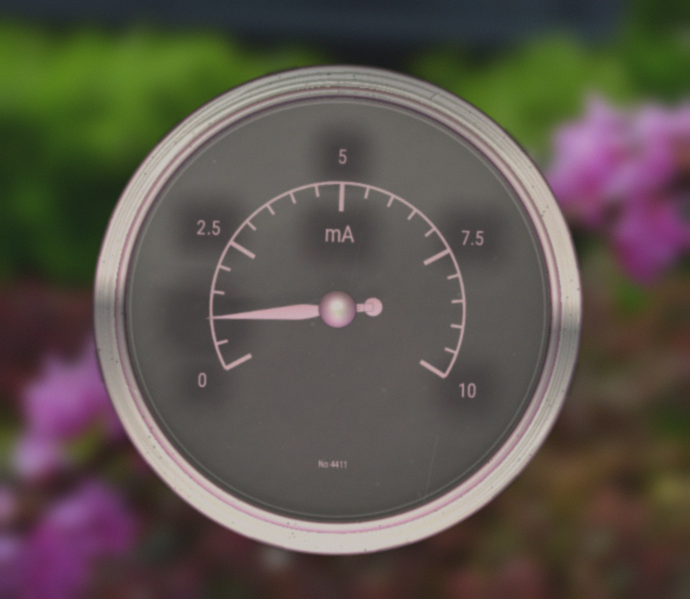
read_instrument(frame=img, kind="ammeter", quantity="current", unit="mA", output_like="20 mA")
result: 1 mA
